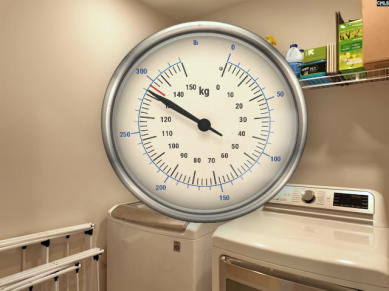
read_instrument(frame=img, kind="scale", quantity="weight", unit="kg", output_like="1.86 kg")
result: 132 kg
